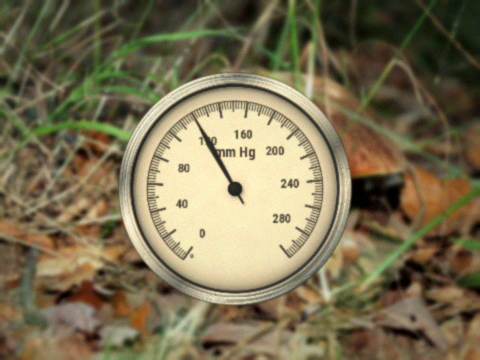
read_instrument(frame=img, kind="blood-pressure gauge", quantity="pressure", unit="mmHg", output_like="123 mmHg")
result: 120 mmHg
